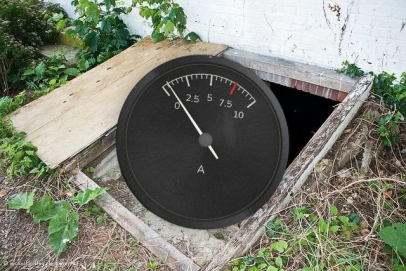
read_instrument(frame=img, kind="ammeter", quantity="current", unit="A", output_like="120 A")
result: 0.5 A
